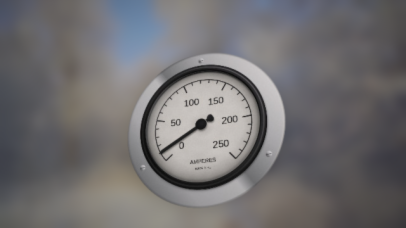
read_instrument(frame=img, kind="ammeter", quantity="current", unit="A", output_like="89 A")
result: 10 A
